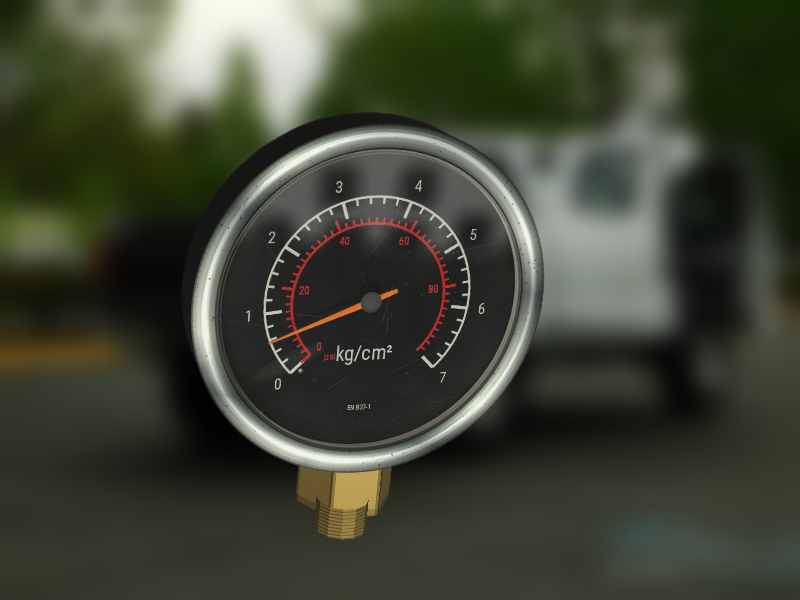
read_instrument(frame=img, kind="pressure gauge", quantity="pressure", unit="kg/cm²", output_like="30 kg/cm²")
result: 0.6 kg/cm²
